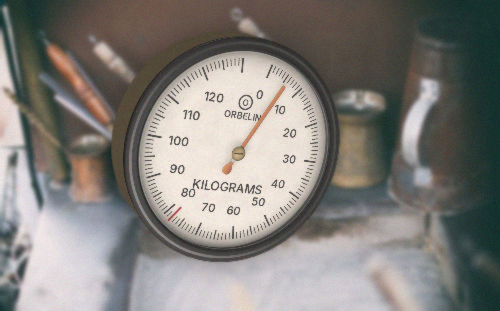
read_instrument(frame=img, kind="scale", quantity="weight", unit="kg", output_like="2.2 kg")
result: 5 kg
